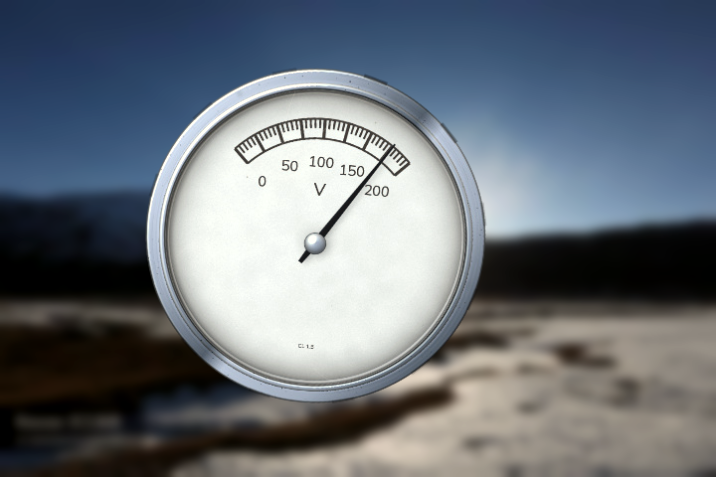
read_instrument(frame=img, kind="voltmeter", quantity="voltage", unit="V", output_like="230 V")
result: 175 V
